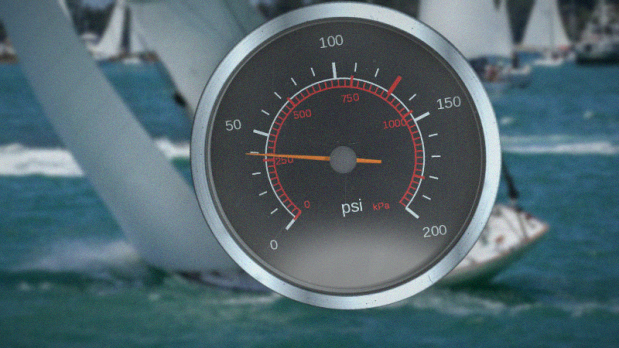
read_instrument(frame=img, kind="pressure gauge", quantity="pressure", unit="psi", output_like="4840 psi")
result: 40 psi
